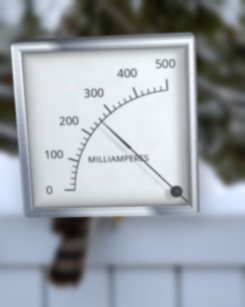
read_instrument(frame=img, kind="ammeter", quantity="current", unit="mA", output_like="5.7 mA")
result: 260 mA
